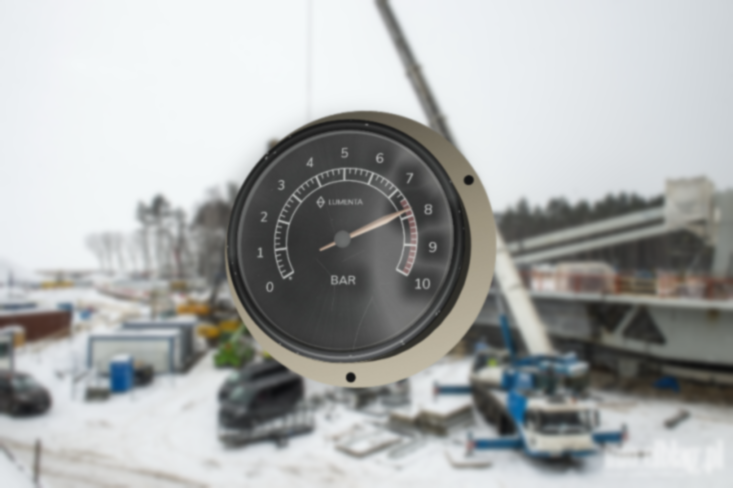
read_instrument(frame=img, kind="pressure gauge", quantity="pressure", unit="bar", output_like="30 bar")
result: 7.8 bar
